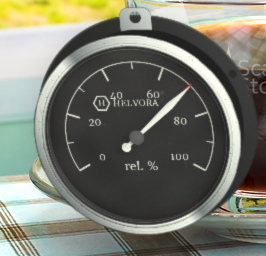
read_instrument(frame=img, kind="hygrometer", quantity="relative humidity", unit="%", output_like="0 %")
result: 70 %
